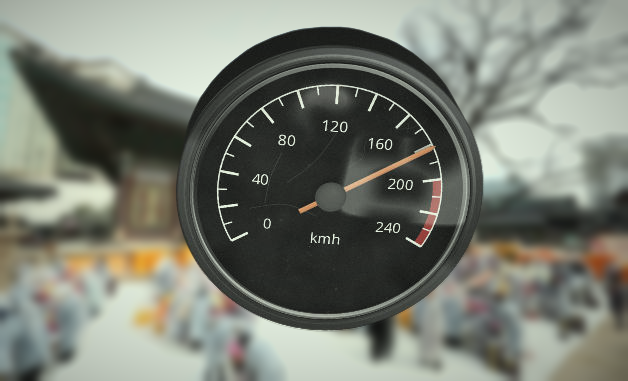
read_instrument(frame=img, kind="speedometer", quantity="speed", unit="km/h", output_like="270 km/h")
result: 180 km/h
